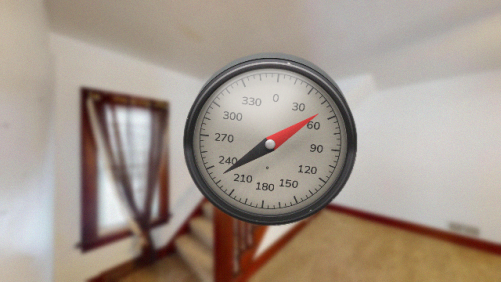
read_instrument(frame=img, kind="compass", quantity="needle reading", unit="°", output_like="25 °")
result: 50 °
